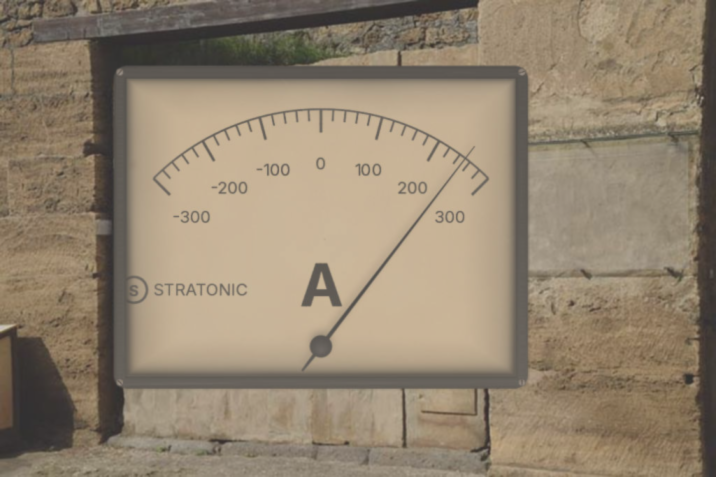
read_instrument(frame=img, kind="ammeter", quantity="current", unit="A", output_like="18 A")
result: 250 A
